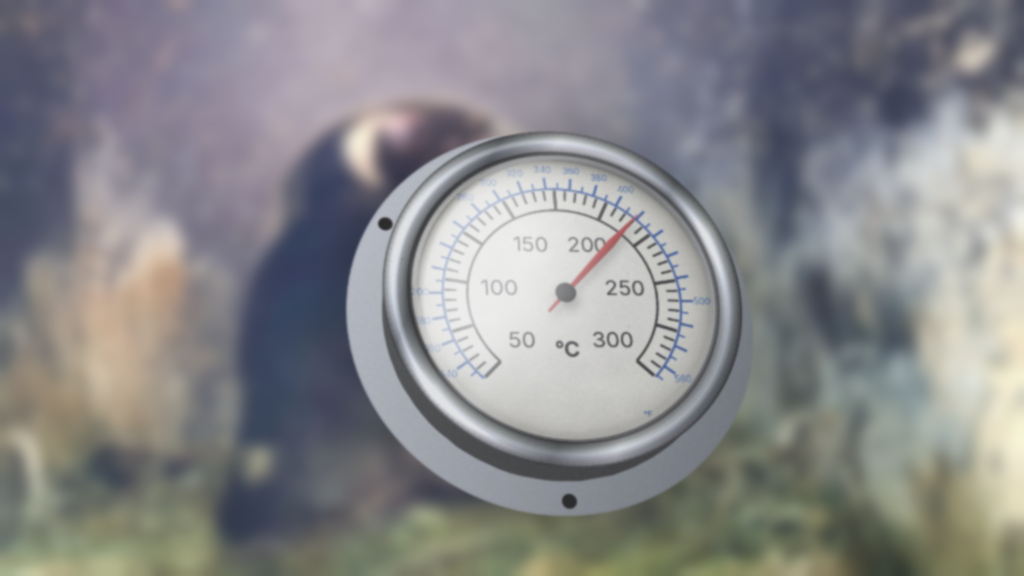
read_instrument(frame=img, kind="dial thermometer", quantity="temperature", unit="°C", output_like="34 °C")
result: 215 °C
